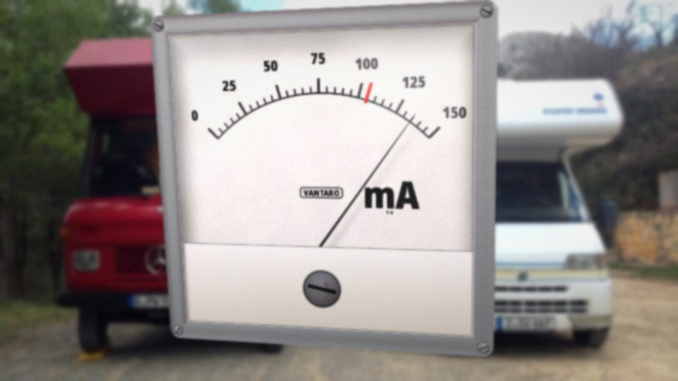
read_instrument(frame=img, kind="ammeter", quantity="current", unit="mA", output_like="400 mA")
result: 135 mA
